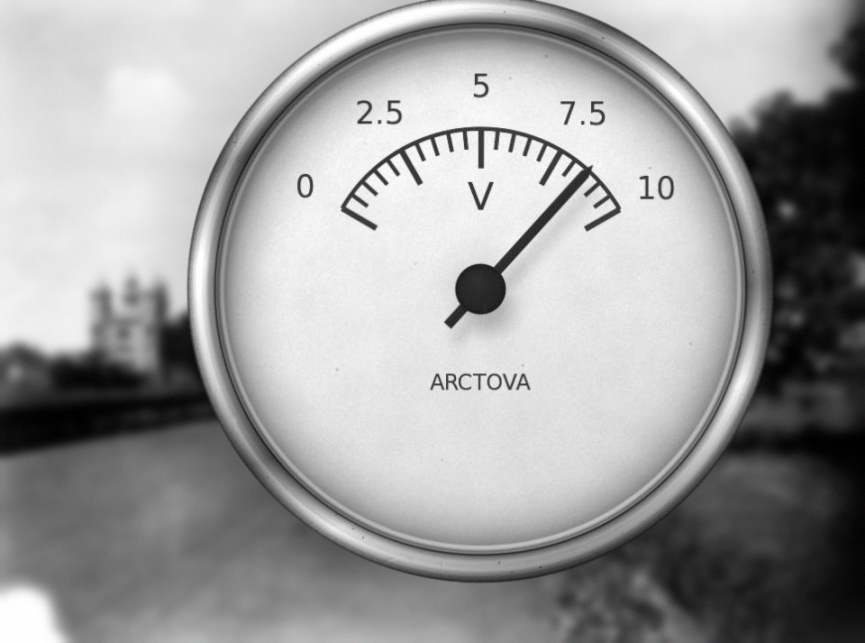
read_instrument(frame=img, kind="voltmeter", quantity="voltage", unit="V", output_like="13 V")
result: 8.5 V
